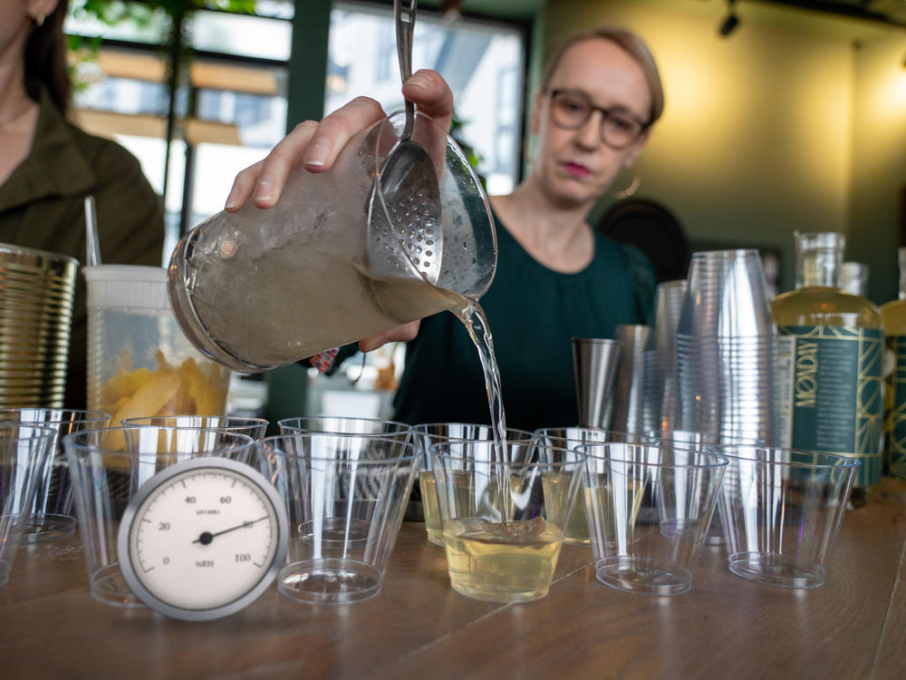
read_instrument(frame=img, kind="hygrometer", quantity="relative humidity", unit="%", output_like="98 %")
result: 80 %
